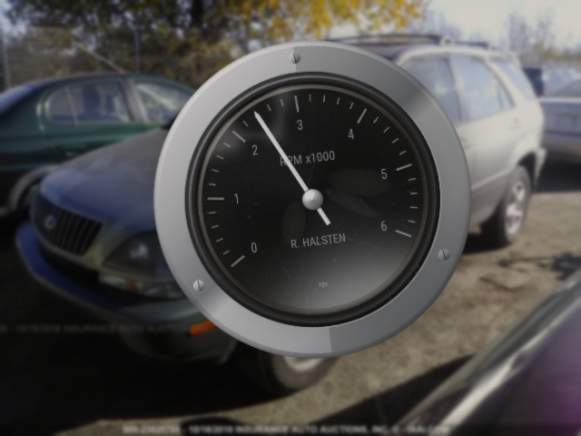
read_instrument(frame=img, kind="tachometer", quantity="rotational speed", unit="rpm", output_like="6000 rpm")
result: 2400 rpm
